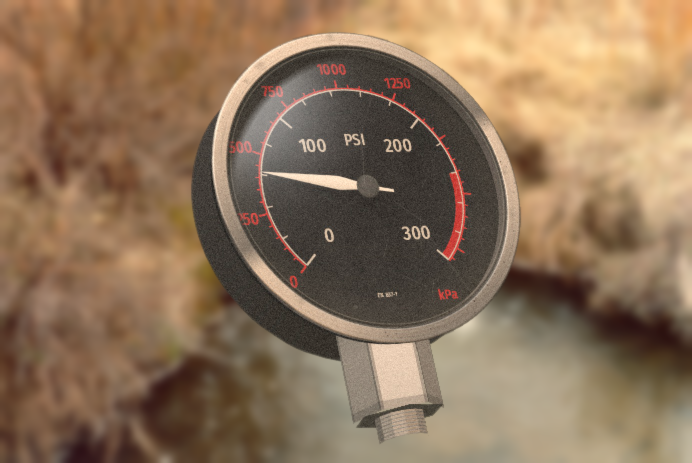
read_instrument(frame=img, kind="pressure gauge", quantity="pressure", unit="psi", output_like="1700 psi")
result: 60 psi
